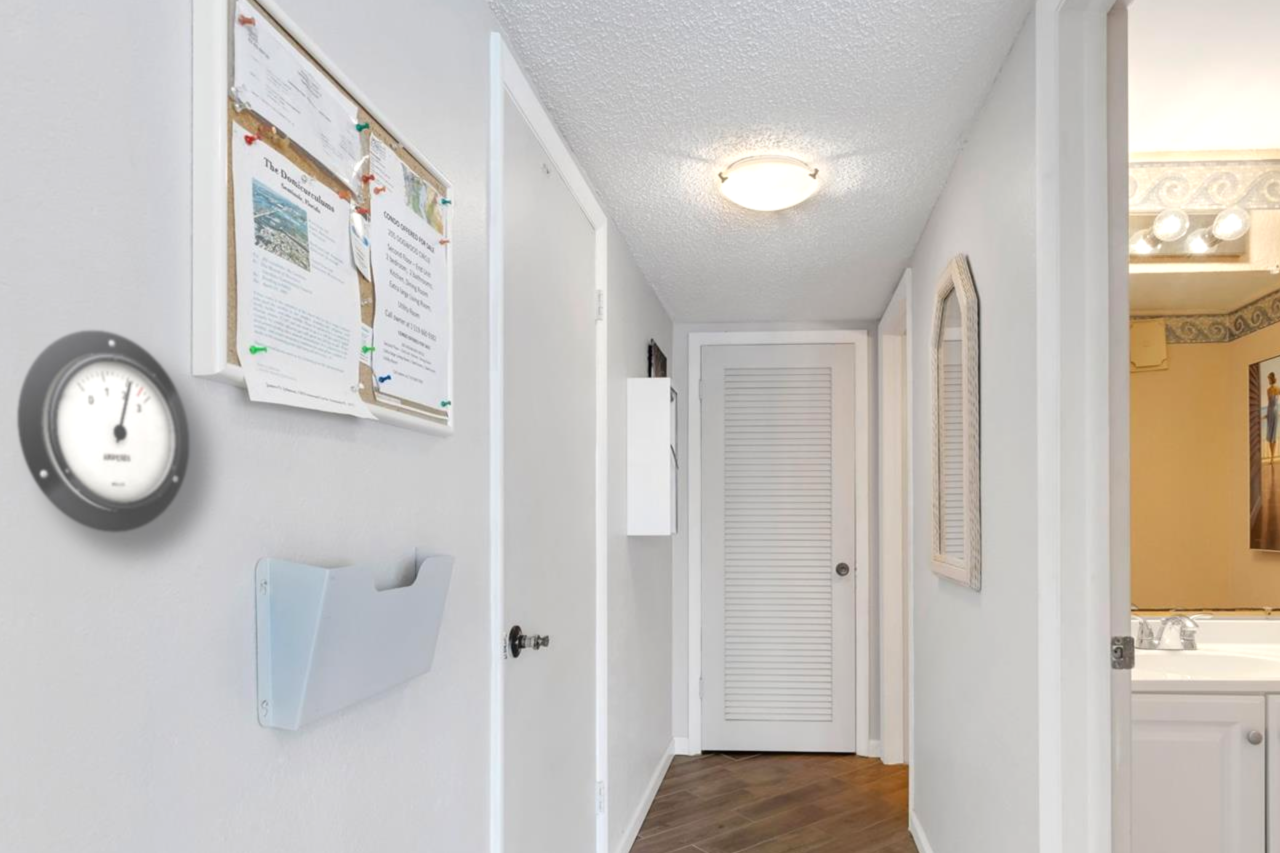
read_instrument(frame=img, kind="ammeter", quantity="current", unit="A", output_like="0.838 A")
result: 2 A
